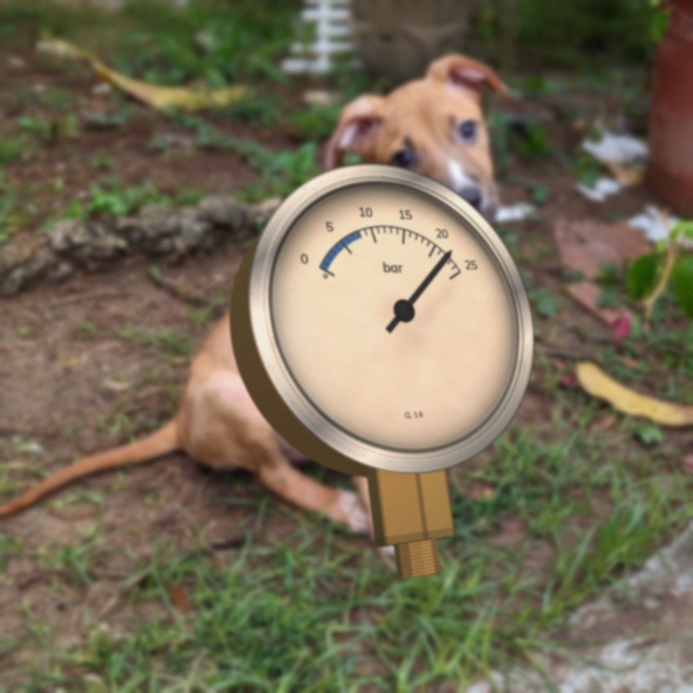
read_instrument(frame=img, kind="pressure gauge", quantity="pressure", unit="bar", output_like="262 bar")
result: 22 bar
